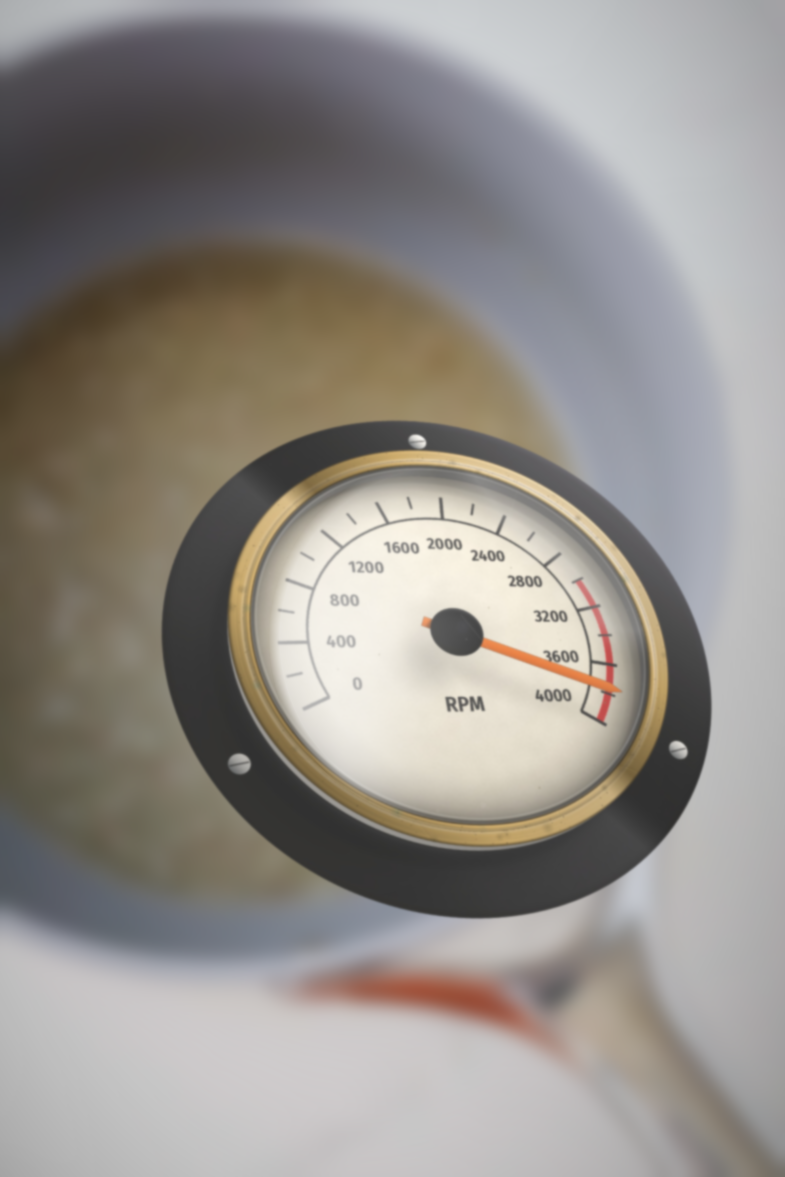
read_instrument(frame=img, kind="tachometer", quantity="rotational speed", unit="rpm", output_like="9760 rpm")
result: 3800 rpm
